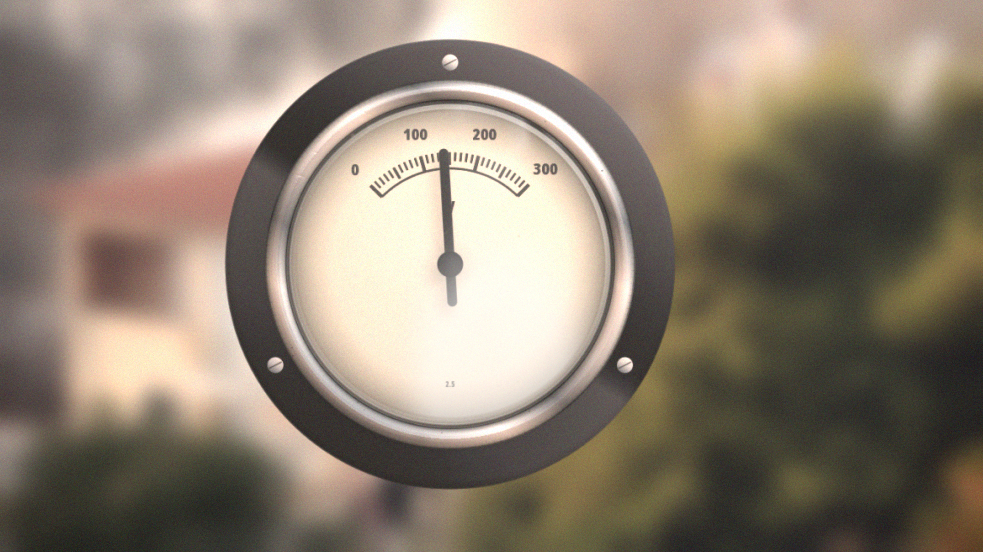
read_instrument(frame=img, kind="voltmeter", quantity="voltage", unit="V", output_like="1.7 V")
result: 140 V
